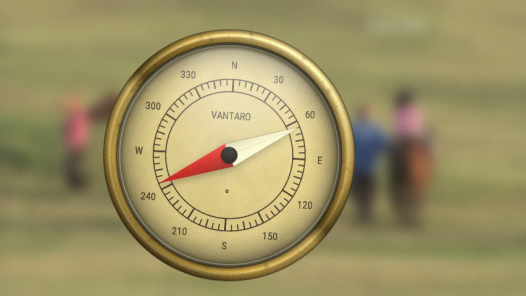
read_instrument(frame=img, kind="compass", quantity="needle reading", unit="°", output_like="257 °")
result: 245 °
